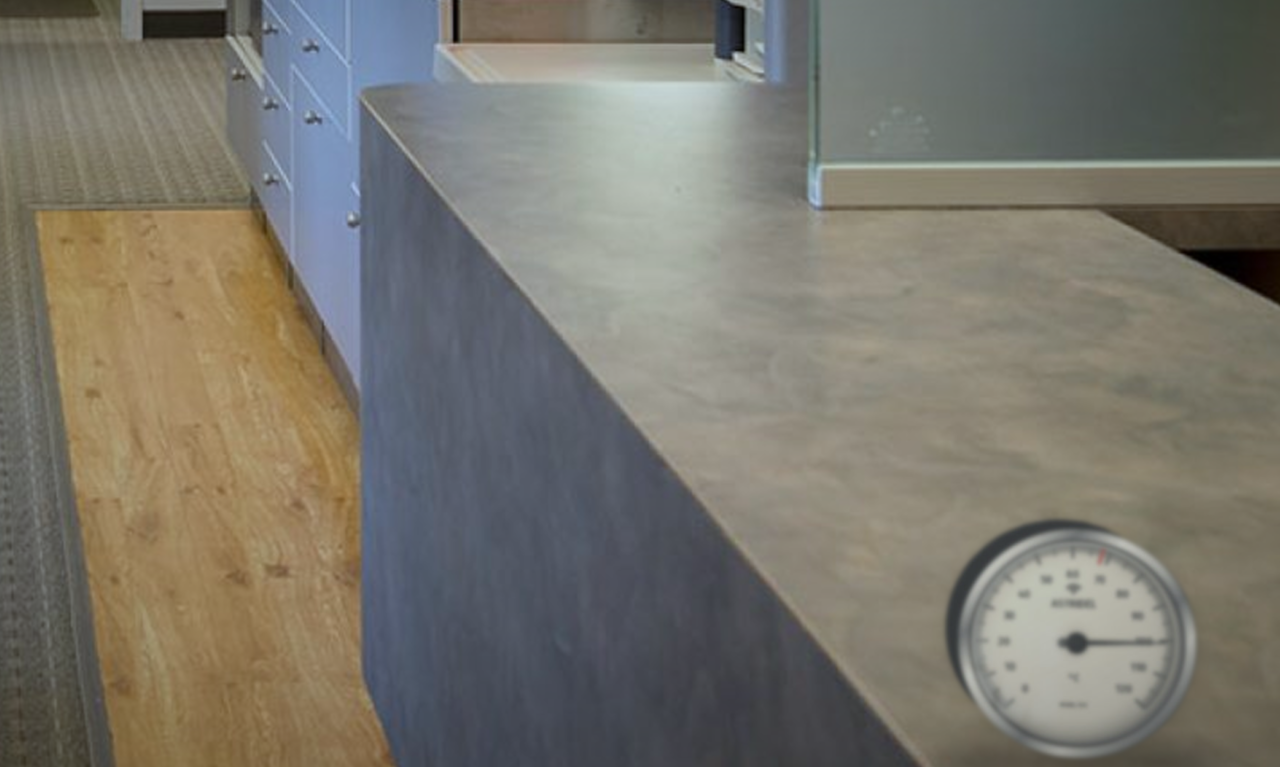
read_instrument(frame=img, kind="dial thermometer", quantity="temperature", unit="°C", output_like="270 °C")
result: 100 °C
